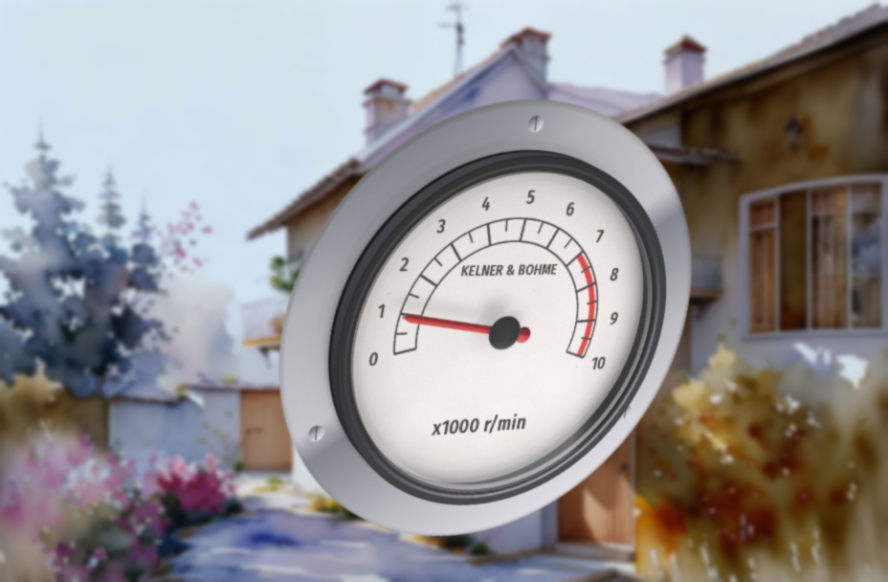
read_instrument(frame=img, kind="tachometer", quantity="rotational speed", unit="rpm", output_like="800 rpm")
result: 1000 rpm
